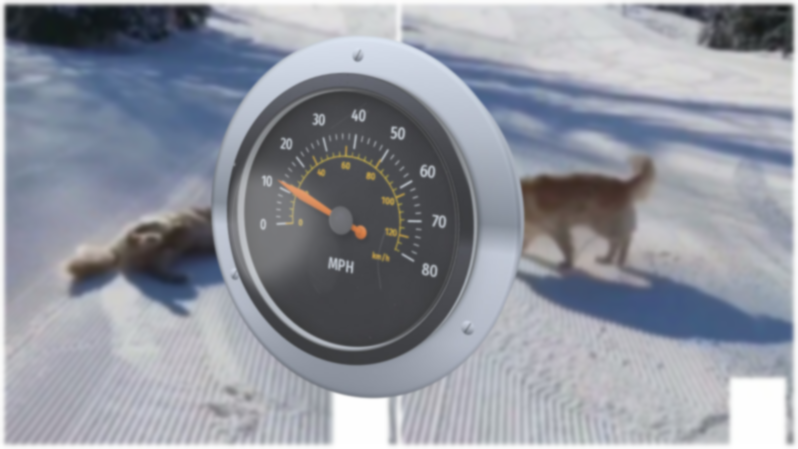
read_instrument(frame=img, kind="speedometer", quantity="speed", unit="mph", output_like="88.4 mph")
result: 12 mph
